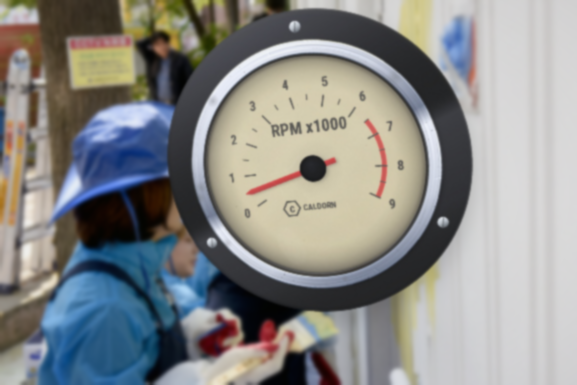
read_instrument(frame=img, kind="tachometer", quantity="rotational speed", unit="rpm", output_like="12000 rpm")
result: 500 rpm
